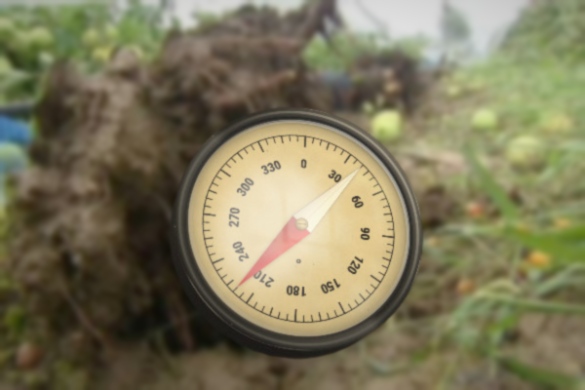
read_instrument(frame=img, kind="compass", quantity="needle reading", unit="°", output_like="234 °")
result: 220 °
